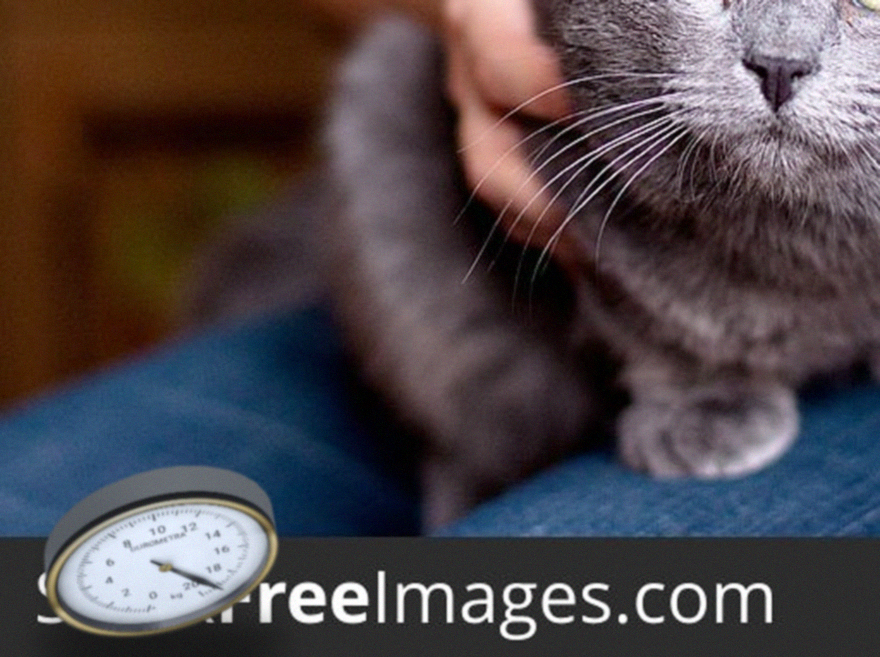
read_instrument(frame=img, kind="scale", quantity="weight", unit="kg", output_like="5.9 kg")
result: 19 kg
